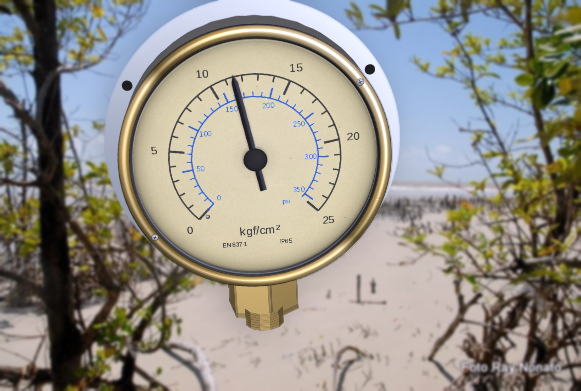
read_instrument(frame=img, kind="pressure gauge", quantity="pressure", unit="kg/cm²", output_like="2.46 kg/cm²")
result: 11.5 kg/cm²
